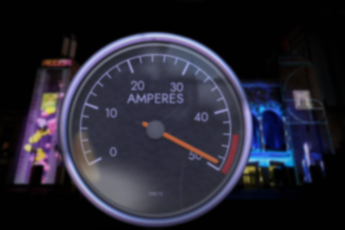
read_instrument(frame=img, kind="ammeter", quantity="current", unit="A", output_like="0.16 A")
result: 49 A
